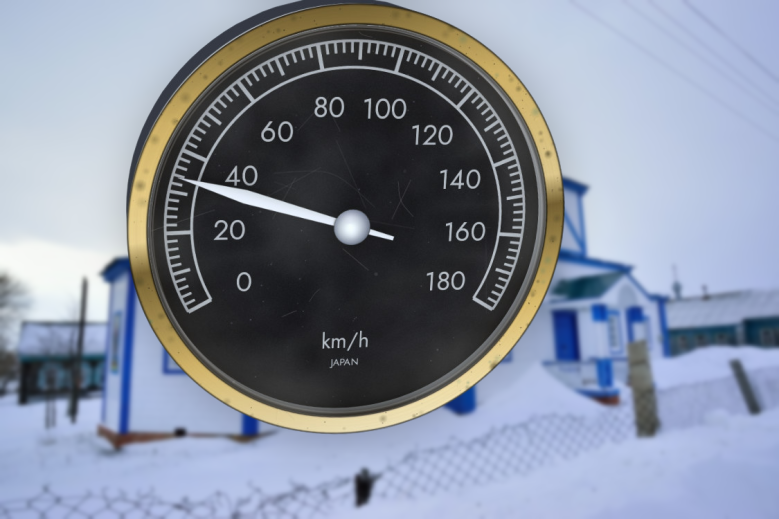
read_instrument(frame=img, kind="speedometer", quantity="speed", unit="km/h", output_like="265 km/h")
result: 34 km/h
